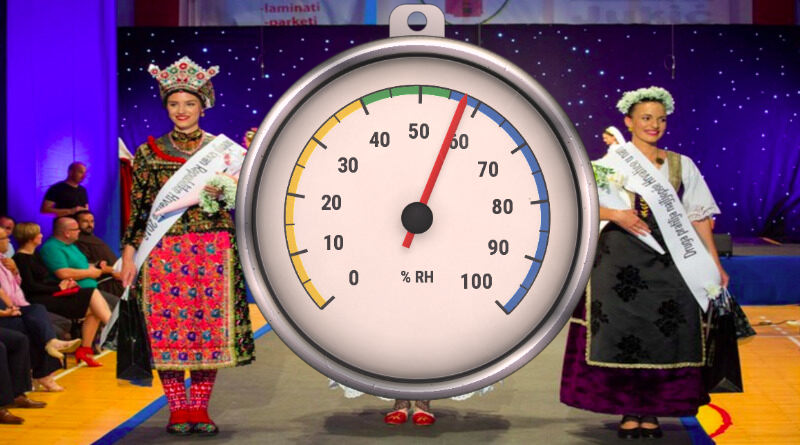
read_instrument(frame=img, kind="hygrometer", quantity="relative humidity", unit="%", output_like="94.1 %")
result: 57.5 %
